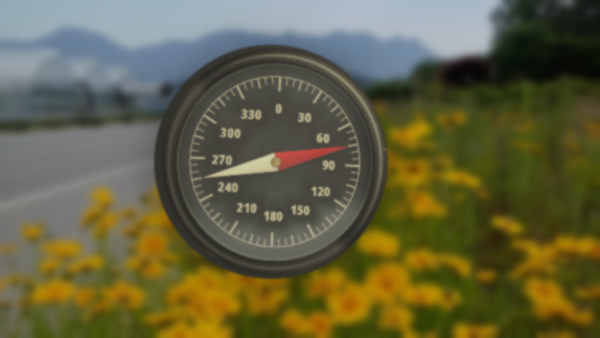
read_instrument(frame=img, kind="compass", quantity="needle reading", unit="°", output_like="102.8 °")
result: 75 °
